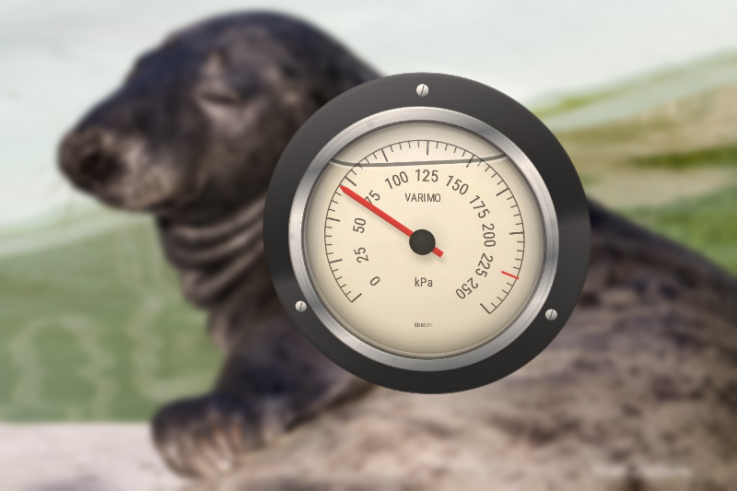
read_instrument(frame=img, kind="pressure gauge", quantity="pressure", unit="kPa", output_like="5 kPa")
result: 70 kPa
